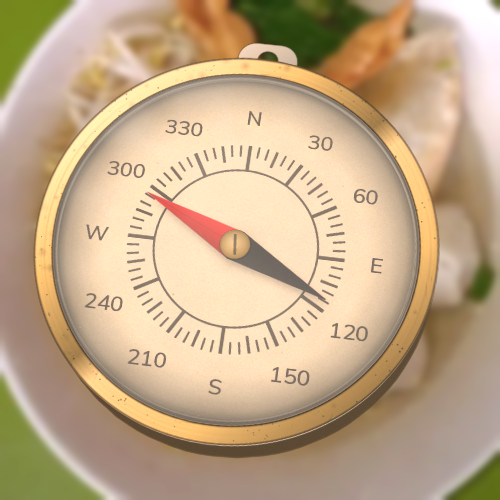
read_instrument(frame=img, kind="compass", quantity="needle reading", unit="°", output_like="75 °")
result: 295 °
